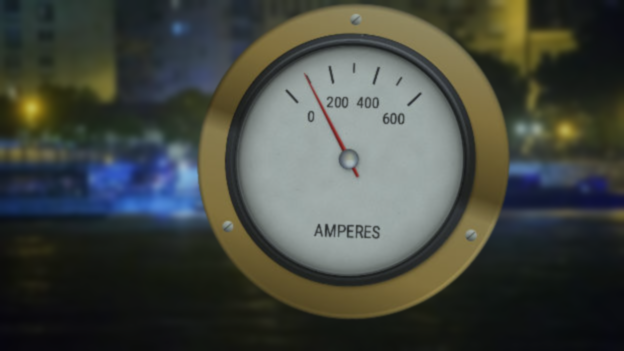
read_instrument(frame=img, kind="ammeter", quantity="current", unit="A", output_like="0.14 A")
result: 100 A
